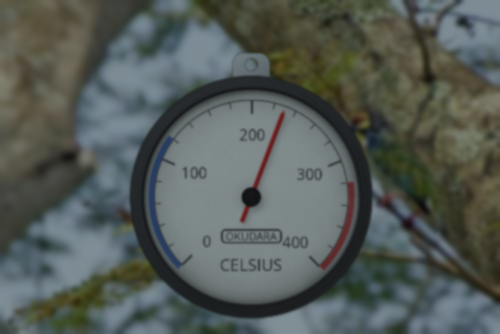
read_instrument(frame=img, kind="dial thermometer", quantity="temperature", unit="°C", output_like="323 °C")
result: 230 °C
